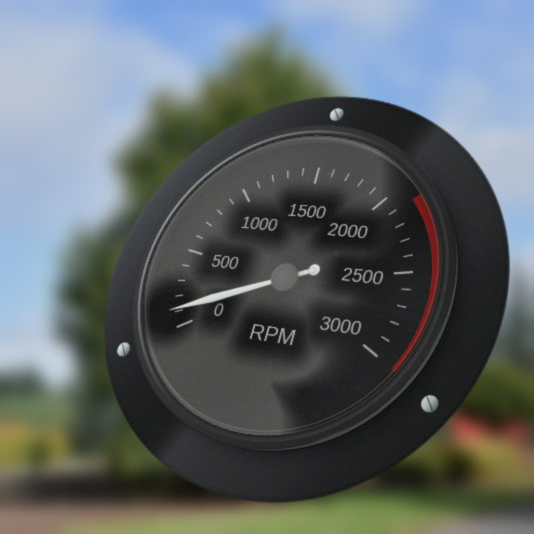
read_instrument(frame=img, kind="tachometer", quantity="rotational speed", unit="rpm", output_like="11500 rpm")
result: 100 rpm
